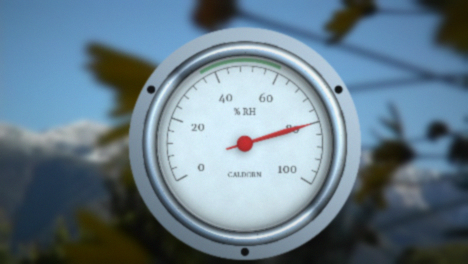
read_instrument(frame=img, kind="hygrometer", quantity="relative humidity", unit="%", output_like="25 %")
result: 80 %
